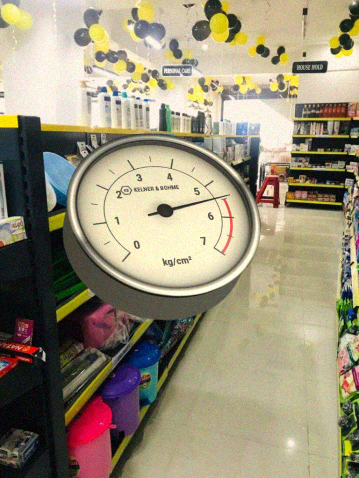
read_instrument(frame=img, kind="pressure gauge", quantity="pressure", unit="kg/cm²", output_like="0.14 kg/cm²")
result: 5.5 kg/cm²
